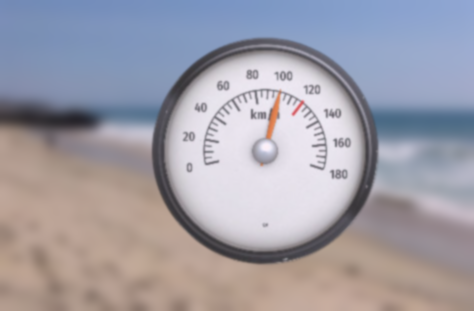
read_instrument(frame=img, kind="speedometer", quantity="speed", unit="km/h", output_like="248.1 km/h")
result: 100 km/h
